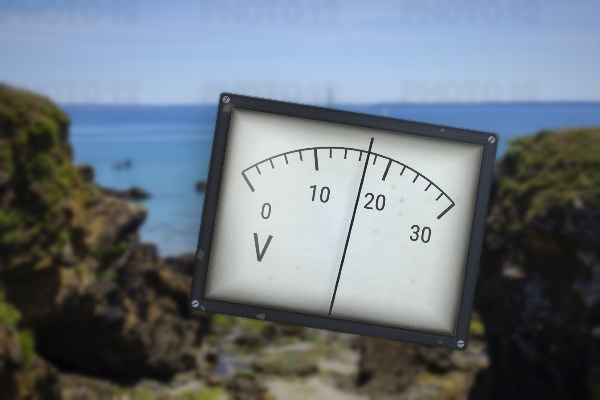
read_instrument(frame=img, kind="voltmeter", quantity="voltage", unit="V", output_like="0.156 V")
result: 17 V
